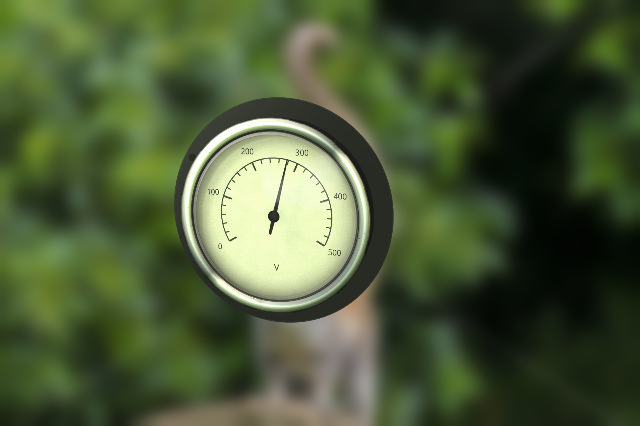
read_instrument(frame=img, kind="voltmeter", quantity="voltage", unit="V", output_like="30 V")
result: 280 V
